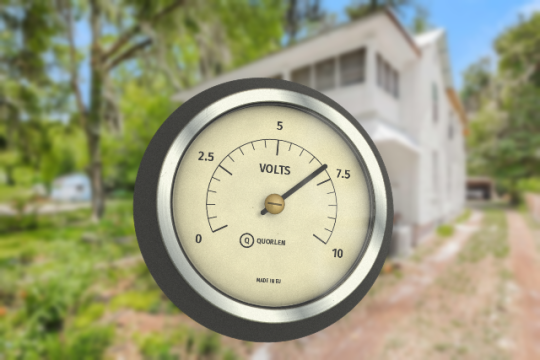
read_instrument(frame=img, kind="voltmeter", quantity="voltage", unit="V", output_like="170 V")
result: 7 V
